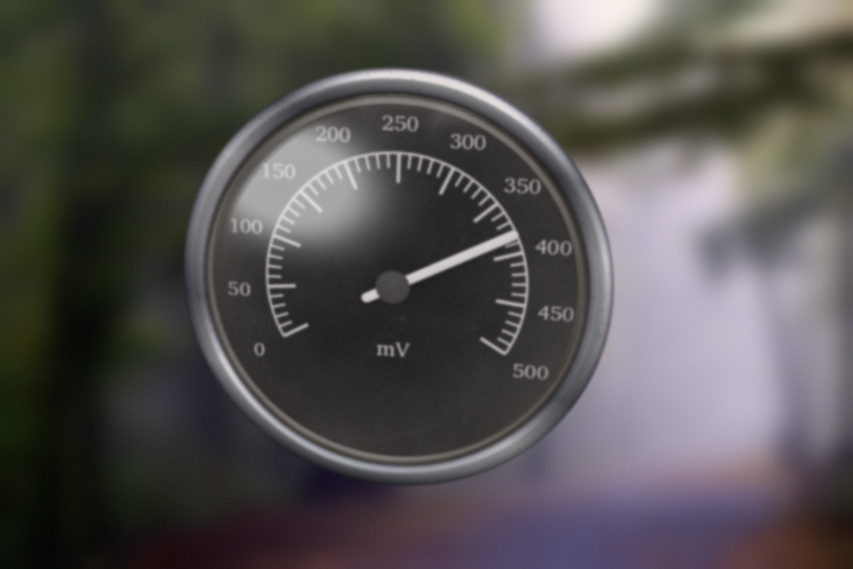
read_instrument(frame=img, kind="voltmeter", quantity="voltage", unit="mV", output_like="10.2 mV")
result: 380 mV
